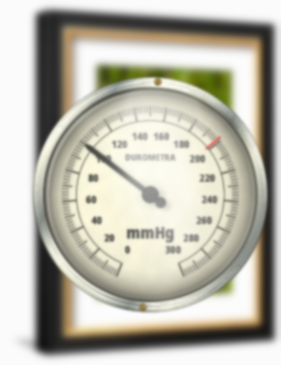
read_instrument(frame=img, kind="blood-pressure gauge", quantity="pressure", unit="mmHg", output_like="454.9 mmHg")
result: 100 mmHg
